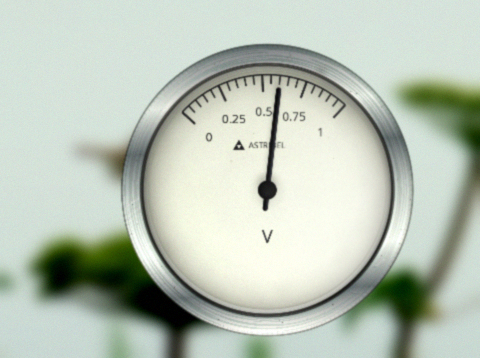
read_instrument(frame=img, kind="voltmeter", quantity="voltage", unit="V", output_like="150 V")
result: 0.6 V
